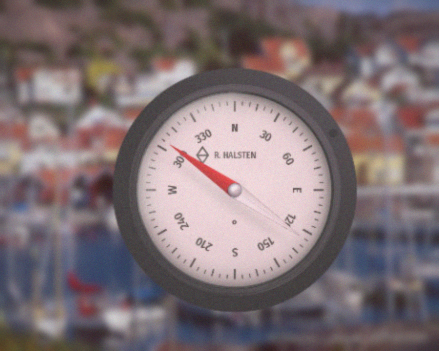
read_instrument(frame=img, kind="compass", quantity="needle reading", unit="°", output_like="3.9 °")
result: 305 °
